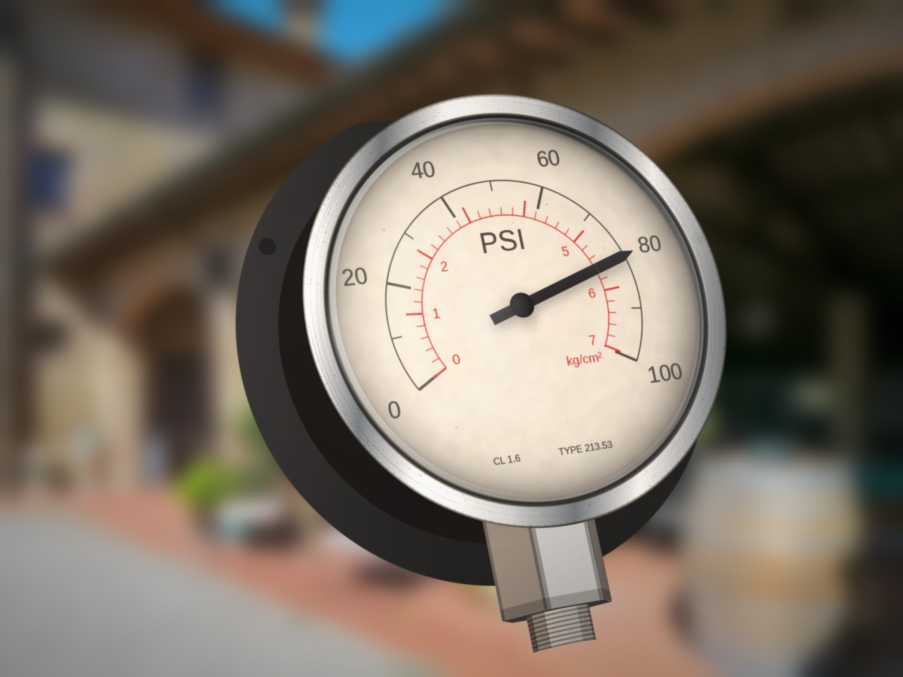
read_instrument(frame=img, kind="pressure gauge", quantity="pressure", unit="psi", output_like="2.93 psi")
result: 80 psi
